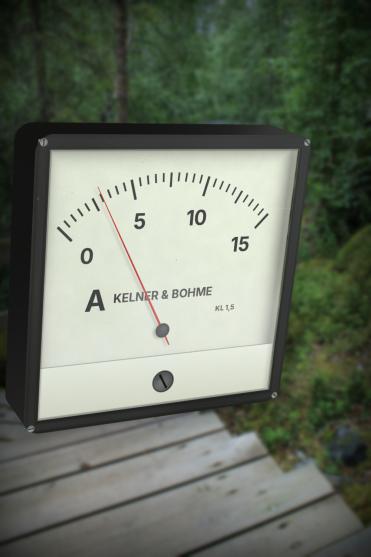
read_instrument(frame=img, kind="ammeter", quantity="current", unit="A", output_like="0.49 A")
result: 3 A
